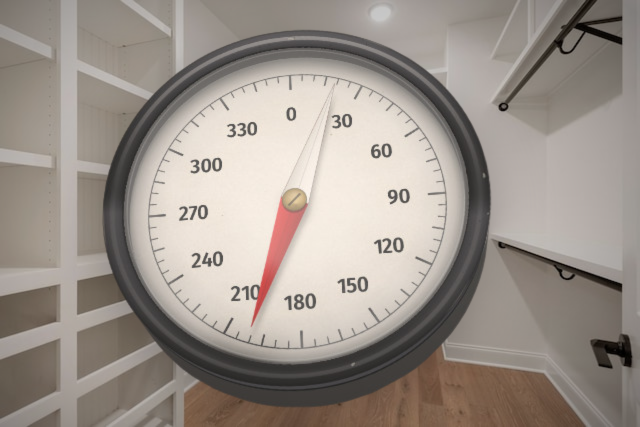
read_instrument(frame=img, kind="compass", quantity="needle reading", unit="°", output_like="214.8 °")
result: 200 °
